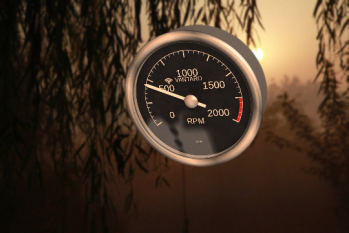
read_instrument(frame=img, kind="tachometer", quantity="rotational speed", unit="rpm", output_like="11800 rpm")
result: 450 rpm
